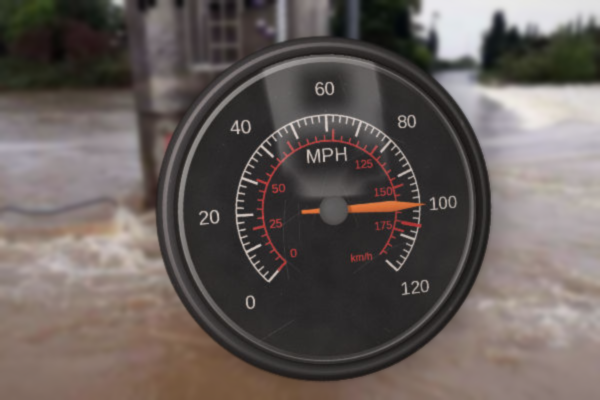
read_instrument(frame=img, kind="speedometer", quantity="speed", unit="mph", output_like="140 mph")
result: 100 mph
